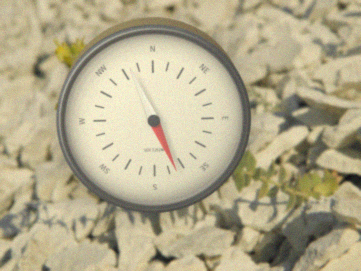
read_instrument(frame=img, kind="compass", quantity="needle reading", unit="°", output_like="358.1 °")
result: 157.5 °
